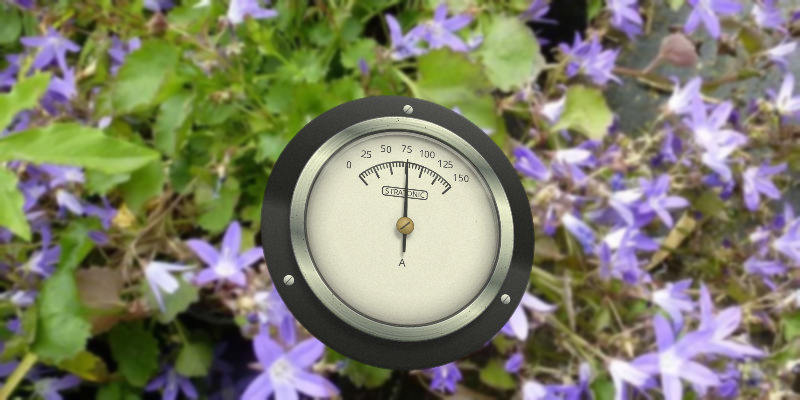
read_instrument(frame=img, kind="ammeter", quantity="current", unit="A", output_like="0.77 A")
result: 75 A
